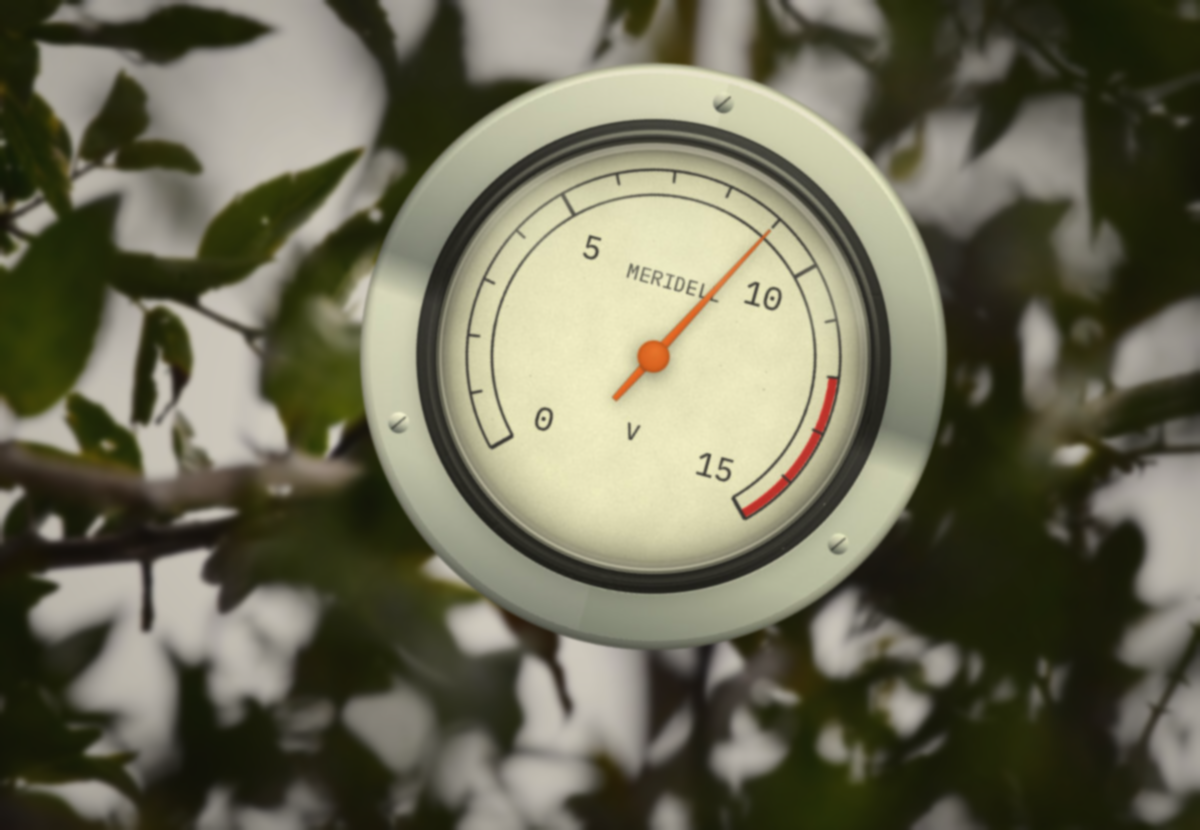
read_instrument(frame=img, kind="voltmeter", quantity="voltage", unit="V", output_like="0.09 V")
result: 9 V
